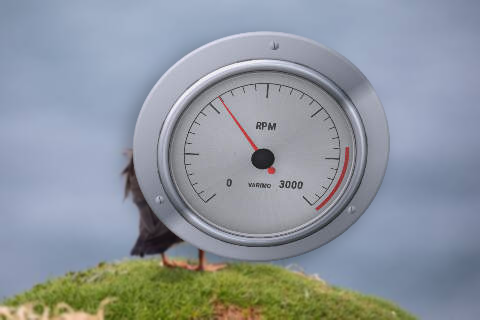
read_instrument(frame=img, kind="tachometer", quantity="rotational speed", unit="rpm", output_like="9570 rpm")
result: 1100 rpm
